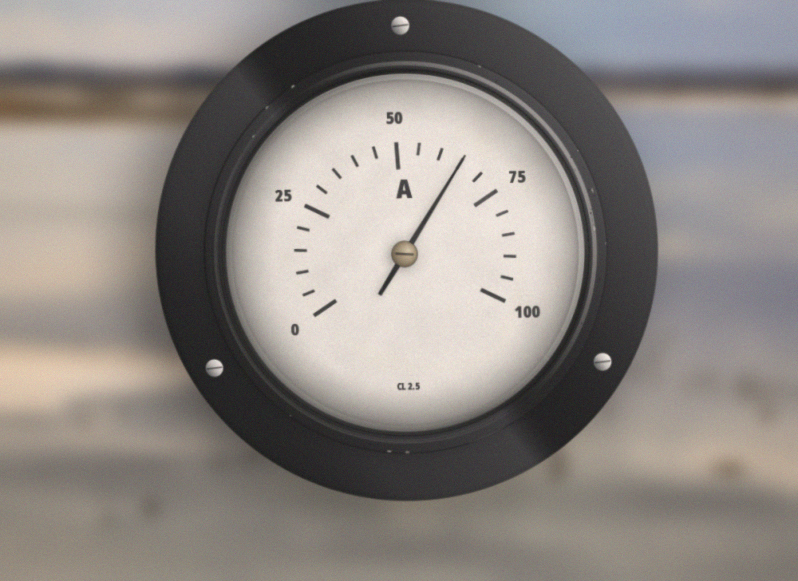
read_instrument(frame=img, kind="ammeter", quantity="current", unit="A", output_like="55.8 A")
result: 65 A
